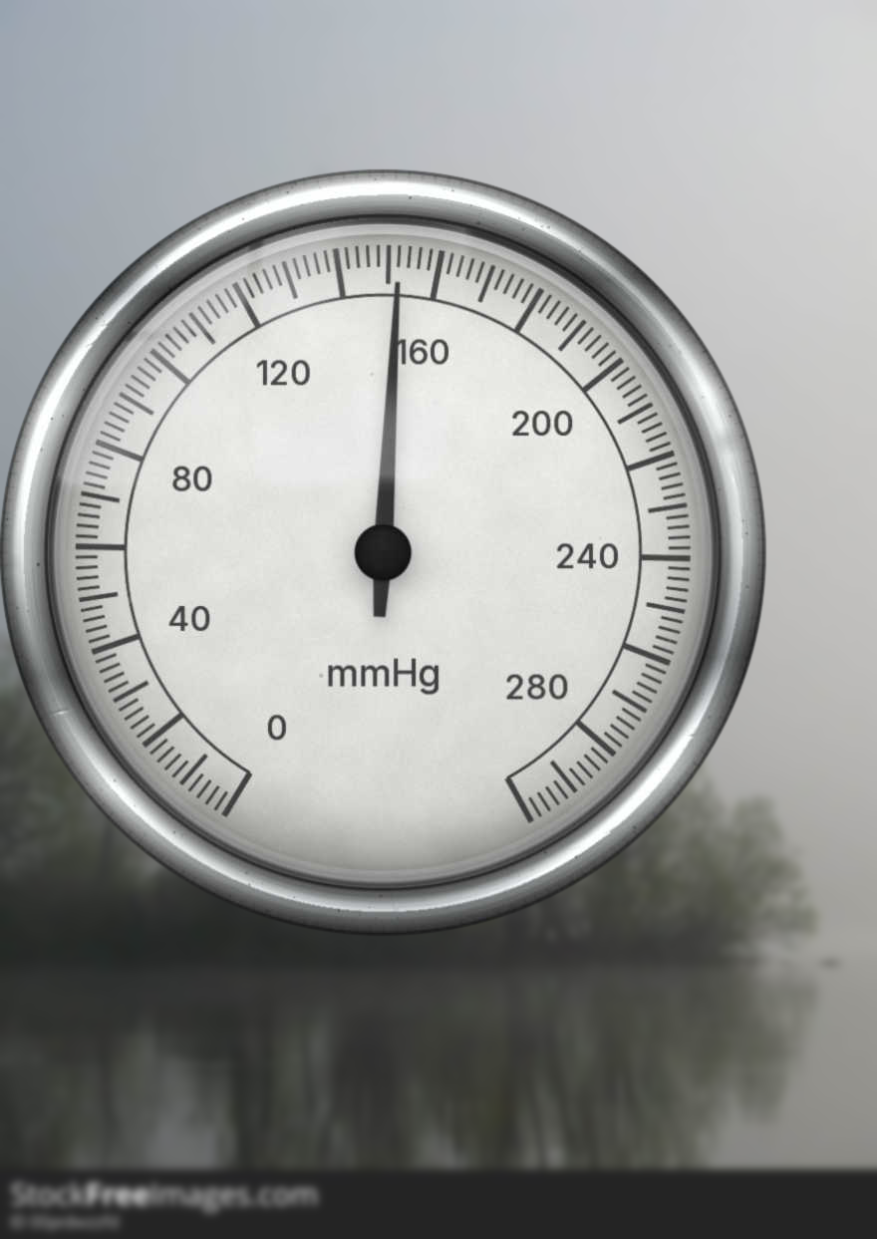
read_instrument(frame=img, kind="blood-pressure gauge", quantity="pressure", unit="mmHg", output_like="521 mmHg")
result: 152 mmHg
